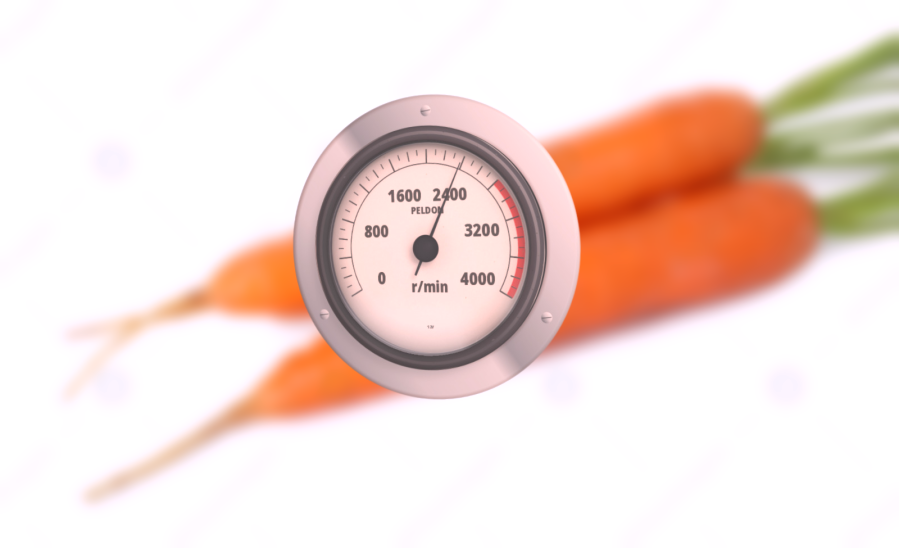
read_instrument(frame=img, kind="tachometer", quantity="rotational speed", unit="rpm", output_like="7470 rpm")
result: 2400 rpm
